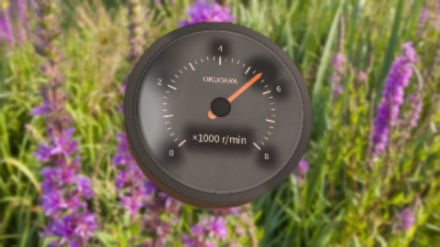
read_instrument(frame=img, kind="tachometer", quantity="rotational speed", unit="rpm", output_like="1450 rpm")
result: 5400 rpm
